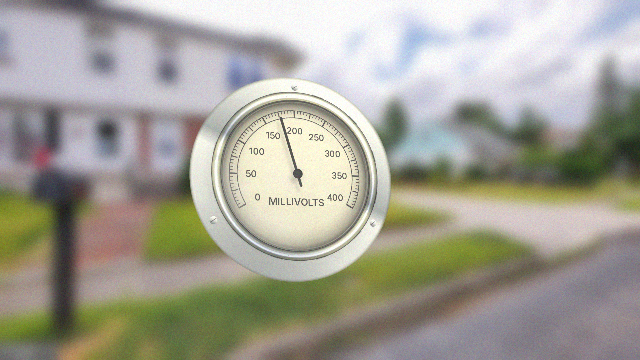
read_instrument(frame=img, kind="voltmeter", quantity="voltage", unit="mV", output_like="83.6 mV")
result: 175 mV
